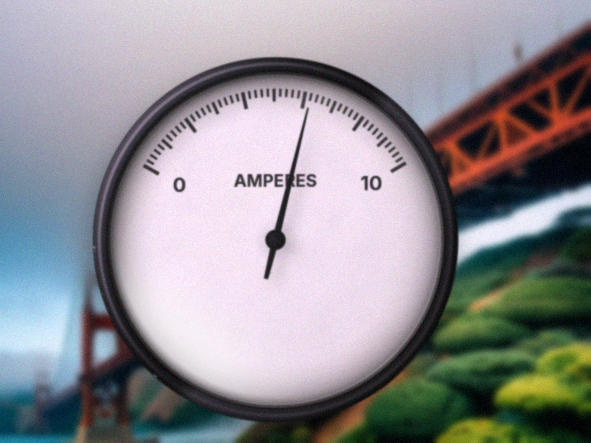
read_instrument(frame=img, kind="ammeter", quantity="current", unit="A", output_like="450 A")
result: 6.2 A
